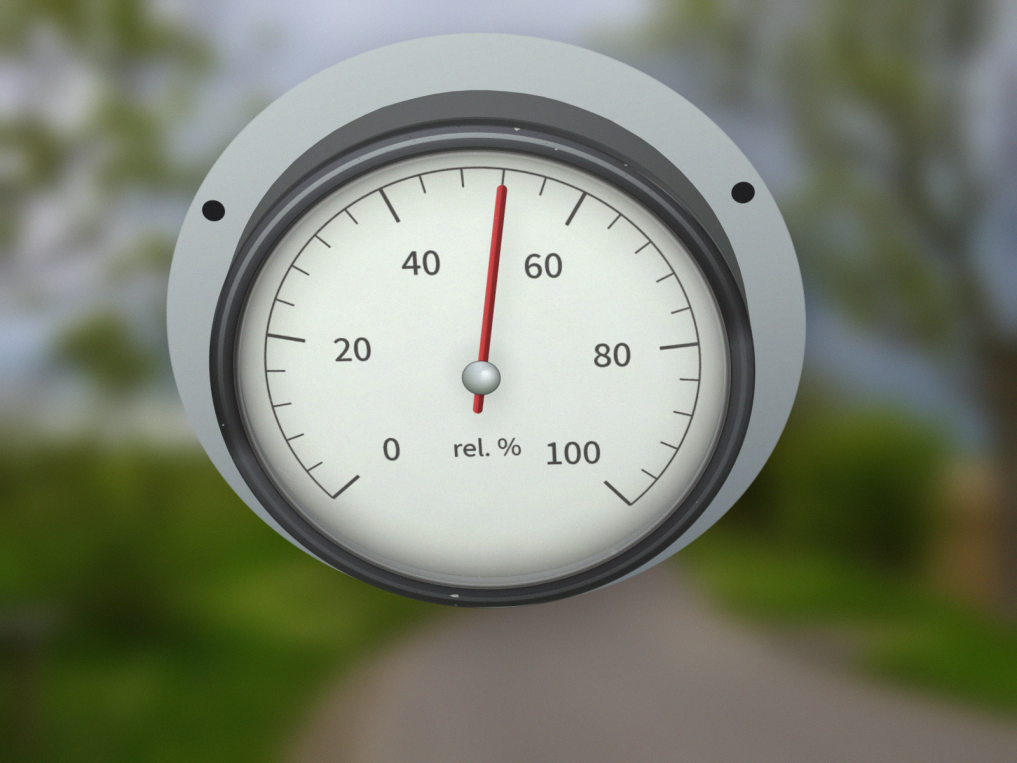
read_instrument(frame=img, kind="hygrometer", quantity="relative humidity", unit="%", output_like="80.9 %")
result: 52 %
